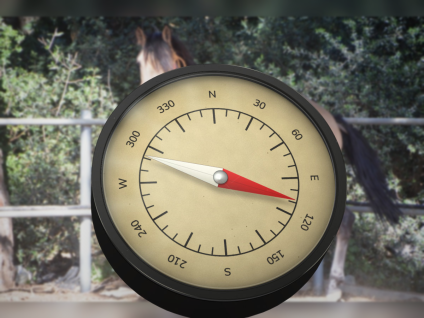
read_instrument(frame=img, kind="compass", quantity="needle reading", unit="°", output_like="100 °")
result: 110 °
